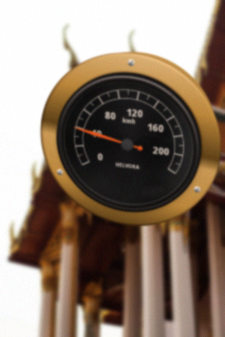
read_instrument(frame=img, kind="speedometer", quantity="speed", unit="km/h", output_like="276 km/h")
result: 40 km/h
